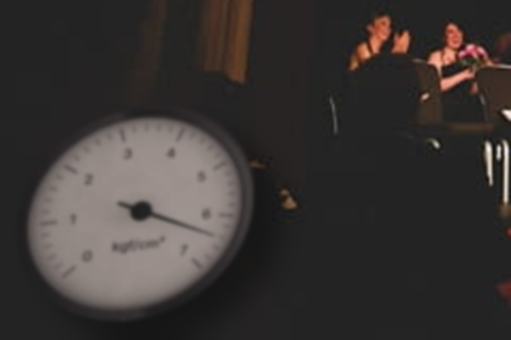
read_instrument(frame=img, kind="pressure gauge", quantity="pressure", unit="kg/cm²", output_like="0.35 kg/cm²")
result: 6.4 kg/cm²
